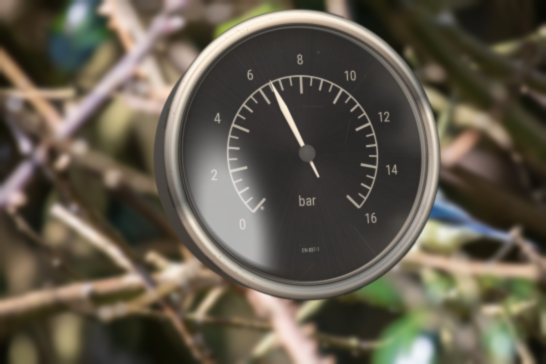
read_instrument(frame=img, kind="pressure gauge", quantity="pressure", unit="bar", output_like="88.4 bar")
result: 6.5 bar
